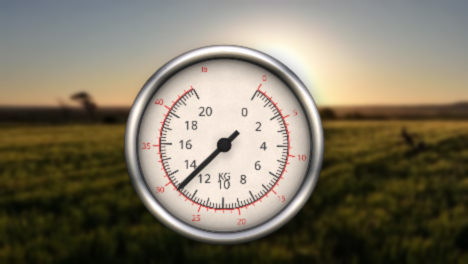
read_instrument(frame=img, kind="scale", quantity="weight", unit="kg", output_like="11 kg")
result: 13 kg
